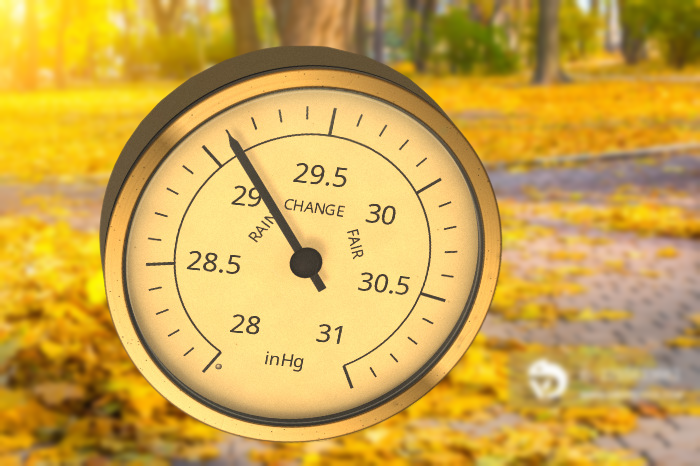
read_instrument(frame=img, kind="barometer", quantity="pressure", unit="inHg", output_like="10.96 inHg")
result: 29.1 inHg
